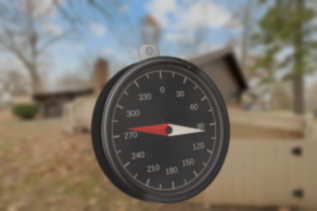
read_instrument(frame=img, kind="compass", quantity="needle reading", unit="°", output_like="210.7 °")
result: 277.5 °
